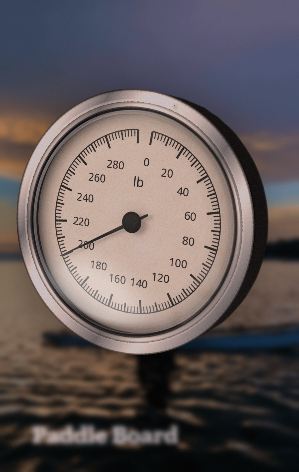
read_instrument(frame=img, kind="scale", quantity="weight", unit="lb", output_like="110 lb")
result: 200 lb
